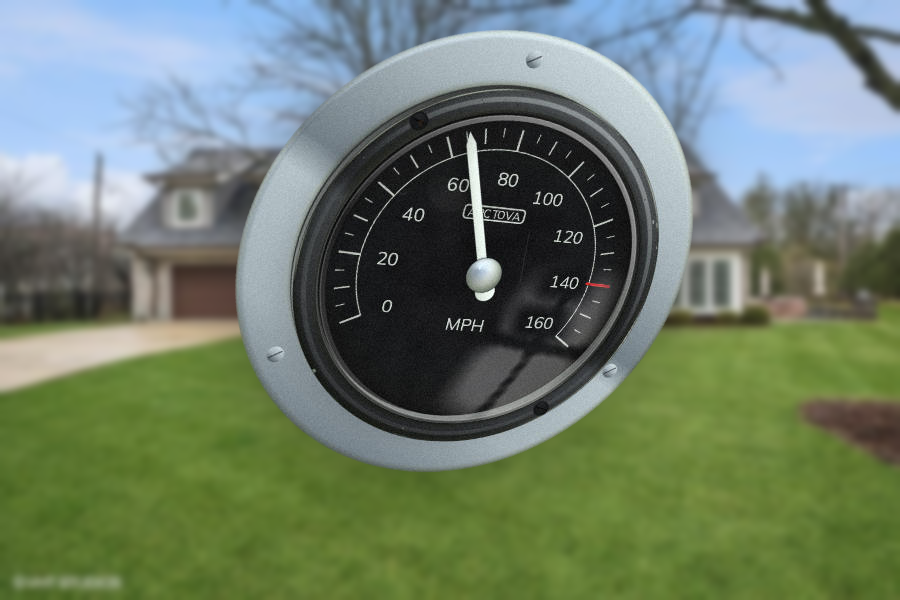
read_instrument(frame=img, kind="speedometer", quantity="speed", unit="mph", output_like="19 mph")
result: 65 mph
